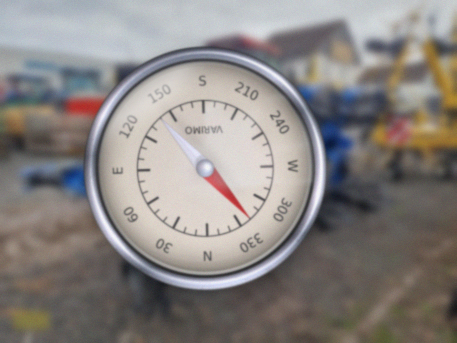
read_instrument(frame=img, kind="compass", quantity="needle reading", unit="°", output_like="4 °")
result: 320 °
